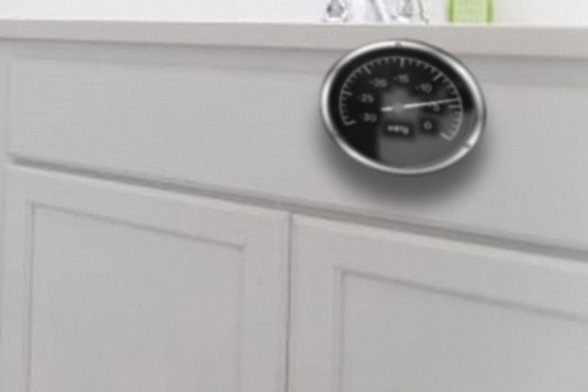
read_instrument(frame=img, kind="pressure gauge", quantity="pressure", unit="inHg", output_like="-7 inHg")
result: -6 inHg
